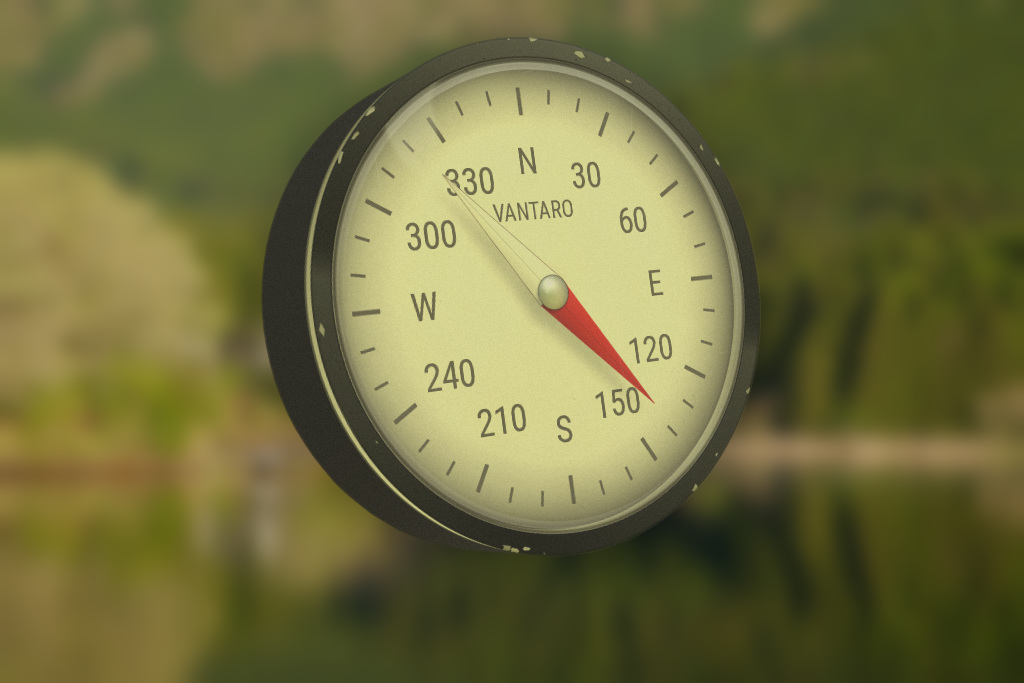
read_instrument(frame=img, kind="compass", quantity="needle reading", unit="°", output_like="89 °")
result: 140 °
